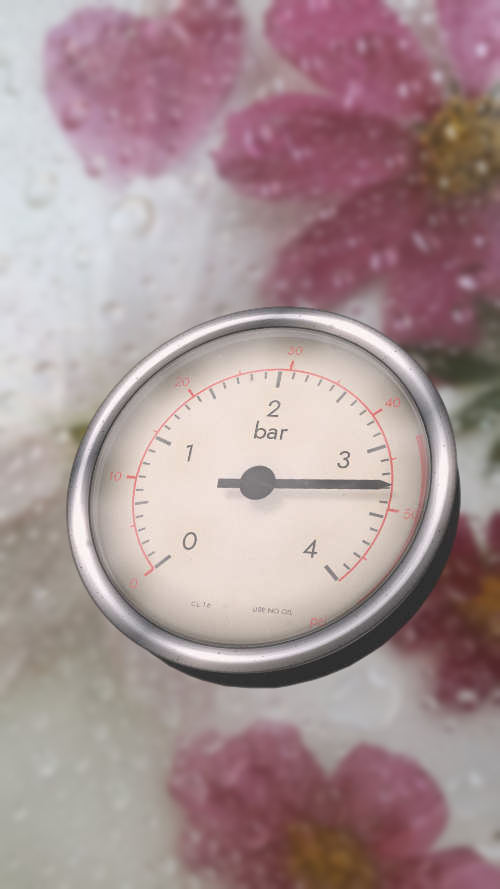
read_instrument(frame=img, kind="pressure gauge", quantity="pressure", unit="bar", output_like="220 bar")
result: 3.3 bar
